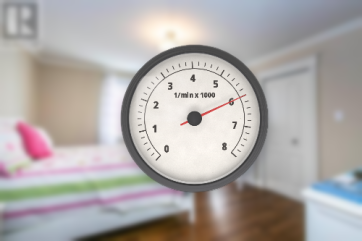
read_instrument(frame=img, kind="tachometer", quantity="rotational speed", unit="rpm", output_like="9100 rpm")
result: 6000 rpm
